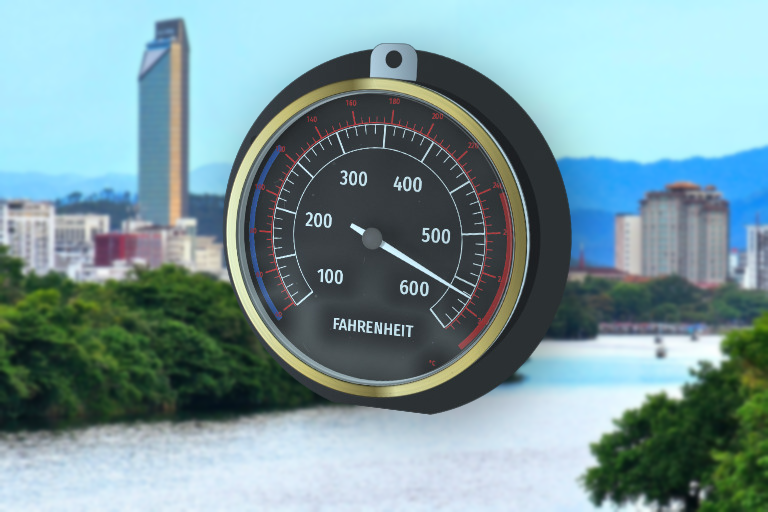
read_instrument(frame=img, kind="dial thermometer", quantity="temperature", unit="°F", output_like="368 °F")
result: 560 °F
